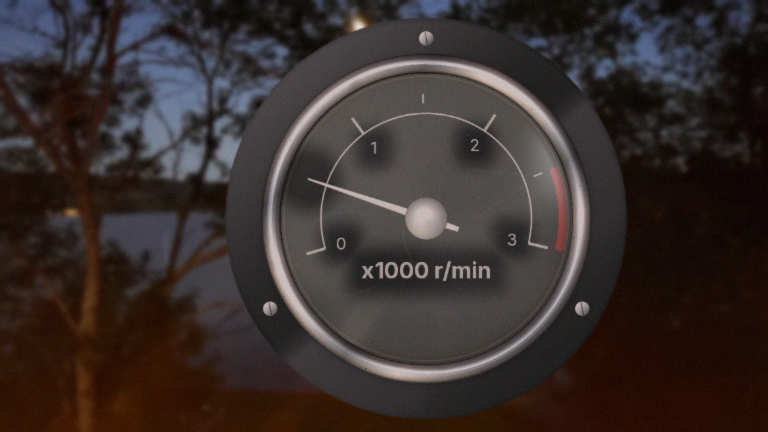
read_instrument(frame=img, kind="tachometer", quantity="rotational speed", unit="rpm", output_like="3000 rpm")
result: 500 rpm
